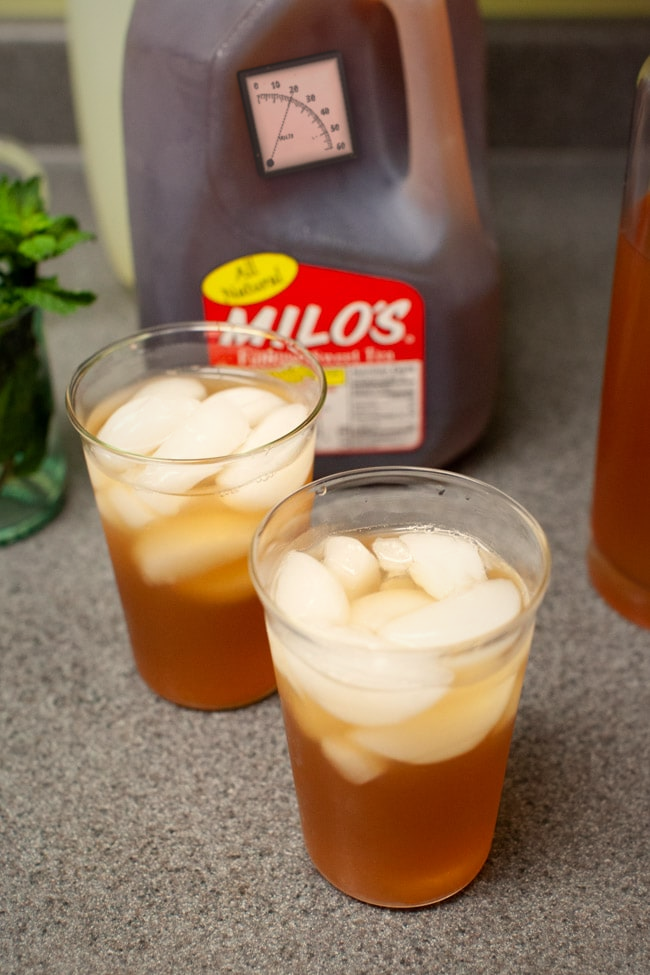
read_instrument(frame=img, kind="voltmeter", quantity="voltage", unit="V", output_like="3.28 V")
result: 20 V
